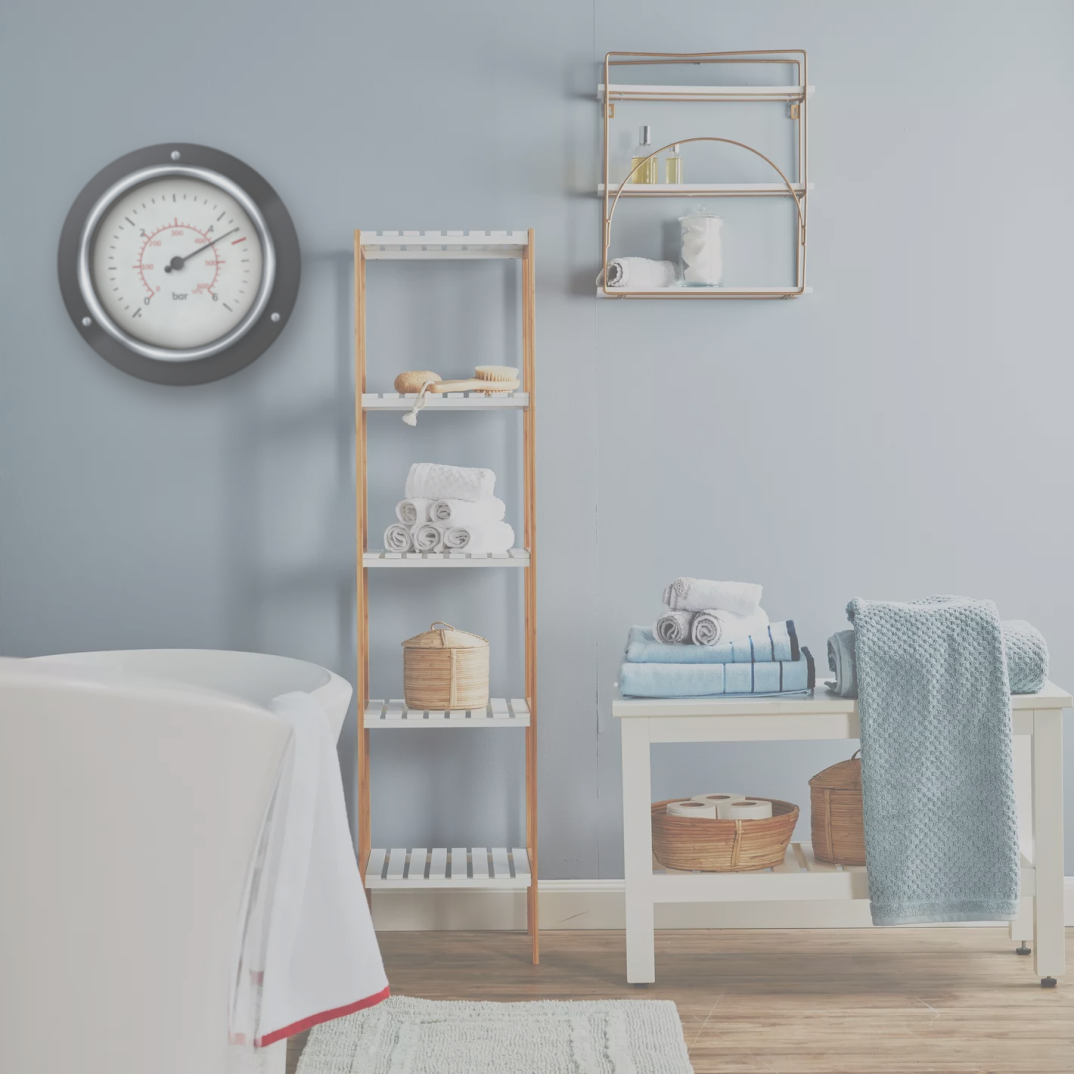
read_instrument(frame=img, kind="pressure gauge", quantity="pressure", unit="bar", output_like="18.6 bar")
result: 4.4 bar
